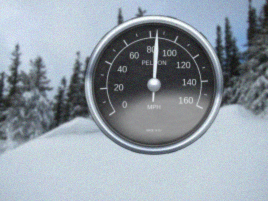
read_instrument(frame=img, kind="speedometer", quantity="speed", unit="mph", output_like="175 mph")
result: 85 mph
